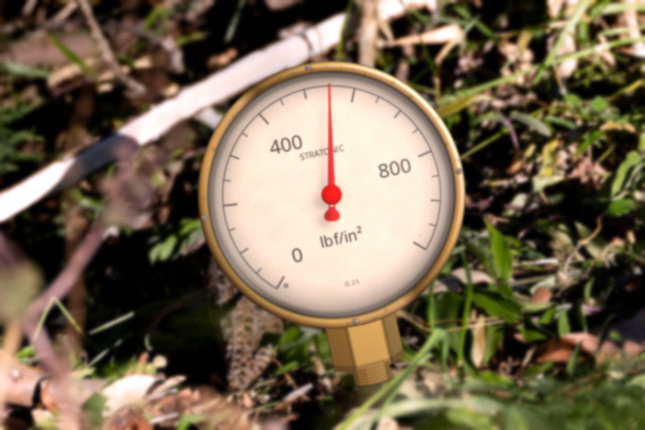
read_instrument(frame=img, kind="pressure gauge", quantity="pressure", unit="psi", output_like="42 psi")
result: 550 psi
